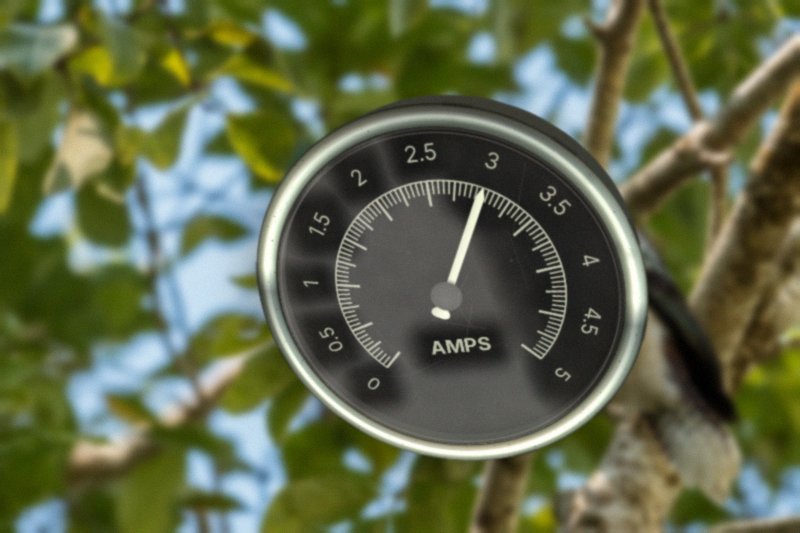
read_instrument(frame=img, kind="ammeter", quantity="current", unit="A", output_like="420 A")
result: 3 A
